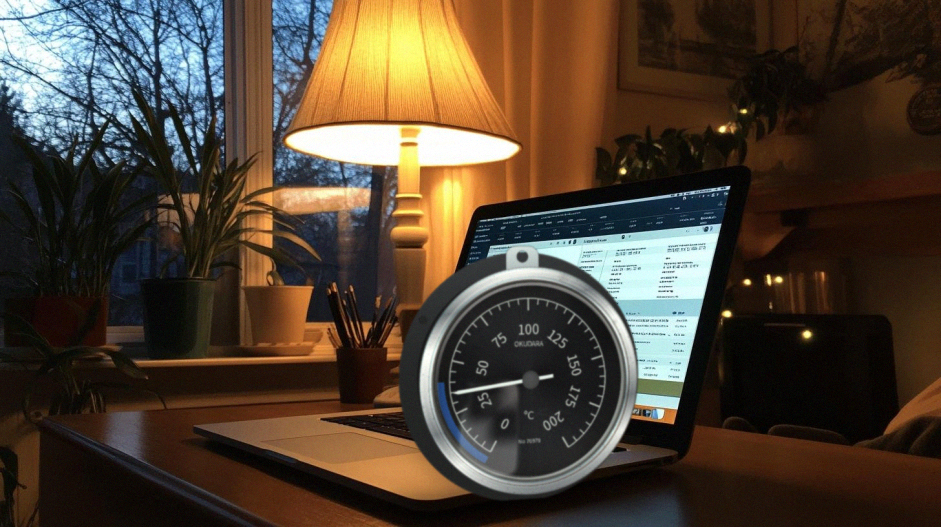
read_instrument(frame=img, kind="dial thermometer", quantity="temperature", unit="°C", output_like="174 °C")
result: 35 °C
